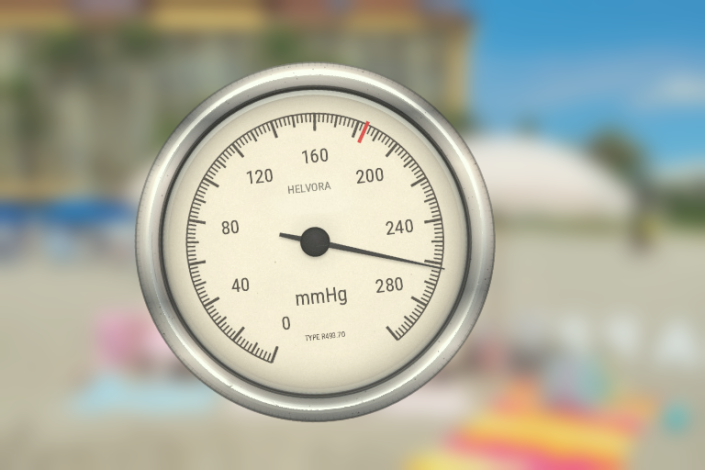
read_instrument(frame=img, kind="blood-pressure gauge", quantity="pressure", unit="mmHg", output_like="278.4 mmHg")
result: 262 mmHg
